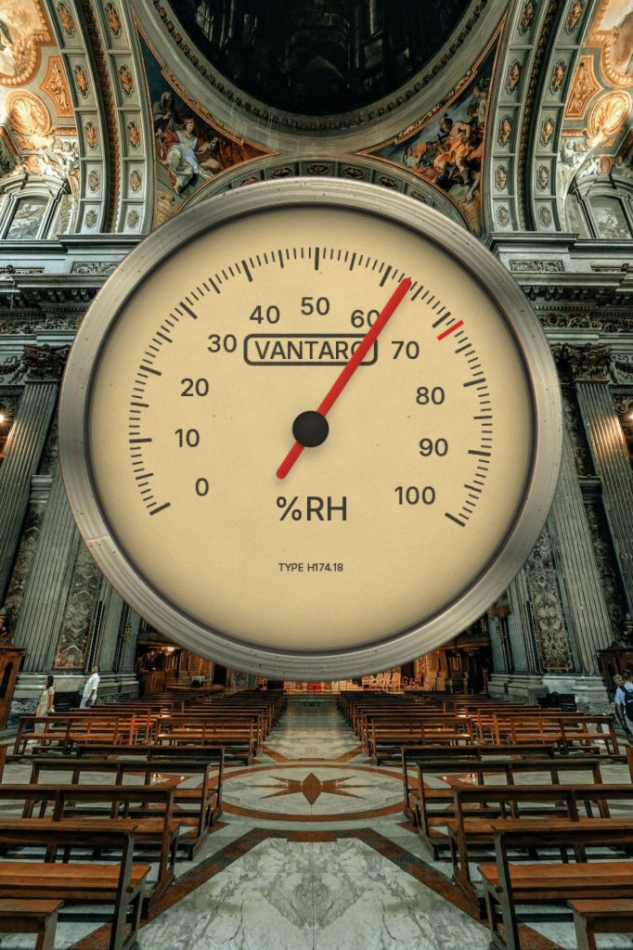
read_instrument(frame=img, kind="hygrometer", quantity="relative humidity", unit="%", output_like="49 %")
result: 63 %
